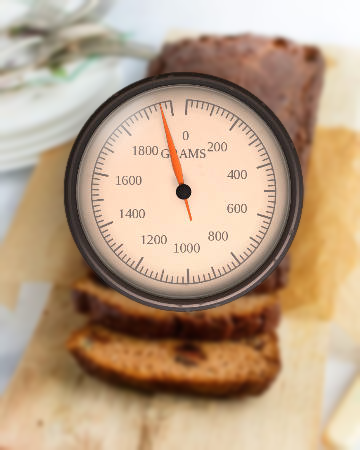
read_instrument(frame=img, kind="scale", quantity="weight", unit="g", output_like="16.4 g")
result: 1960 g
